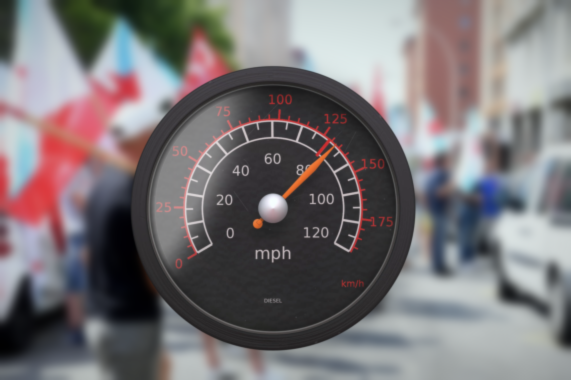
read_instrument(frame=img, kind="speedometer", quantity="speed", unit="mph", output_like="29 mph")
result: 82.5 mph
